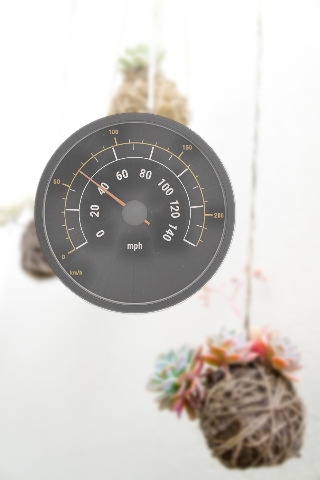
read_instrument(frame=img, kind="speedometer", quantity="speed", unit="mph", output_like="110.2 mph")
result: 40 mph
